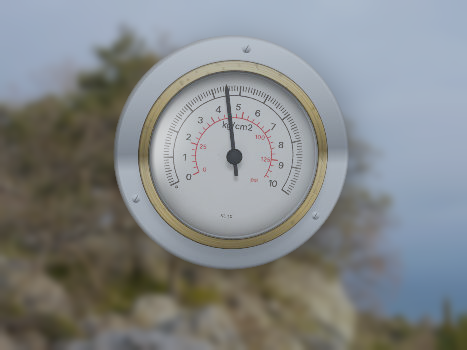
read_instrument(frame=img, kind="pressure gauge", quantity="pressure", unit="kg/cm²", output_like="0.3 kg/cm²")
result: 4.5 kg/cm²
